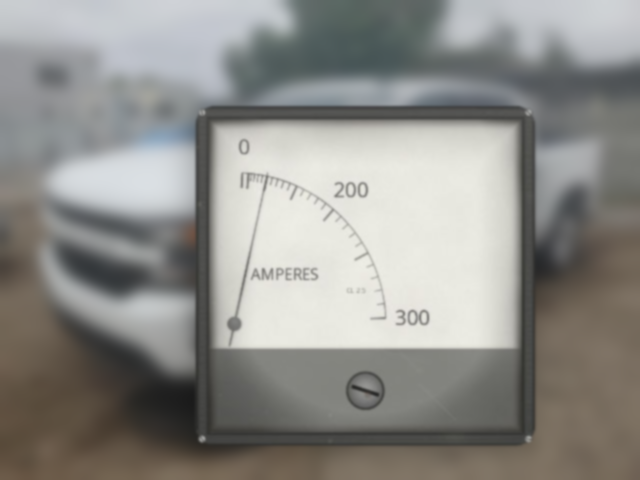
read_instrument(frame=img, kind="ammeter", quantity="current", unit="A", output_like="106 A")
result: 100 A
